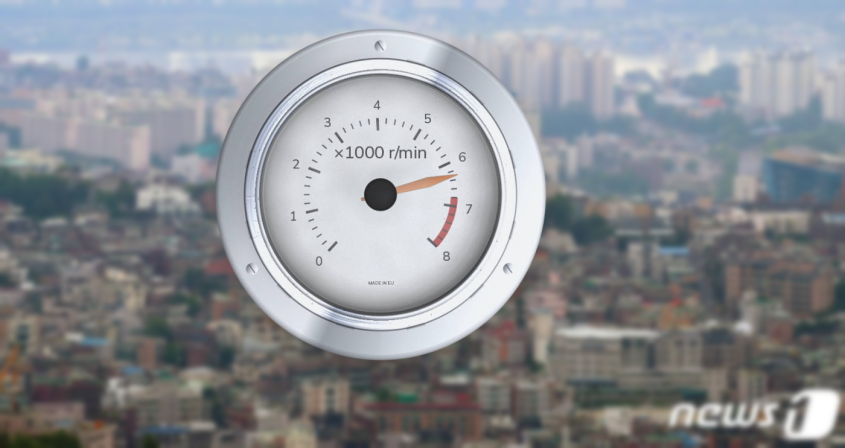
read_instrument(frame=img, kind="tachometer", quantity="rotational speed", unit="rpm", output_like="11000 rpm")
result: 6300 rpm
